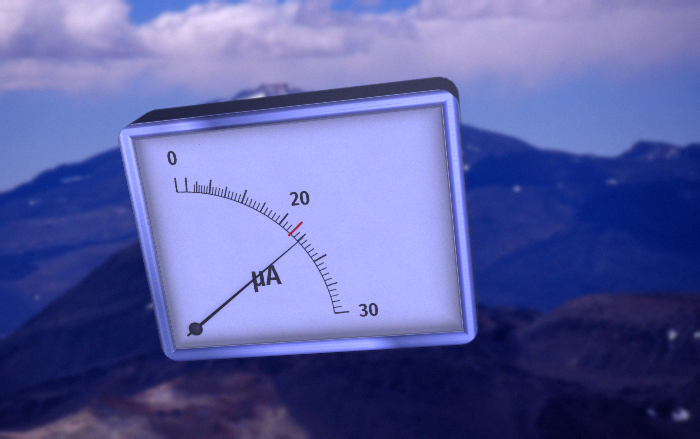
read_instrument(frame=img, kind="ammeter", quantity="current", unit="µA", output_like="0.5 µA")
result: 22.5 µA
